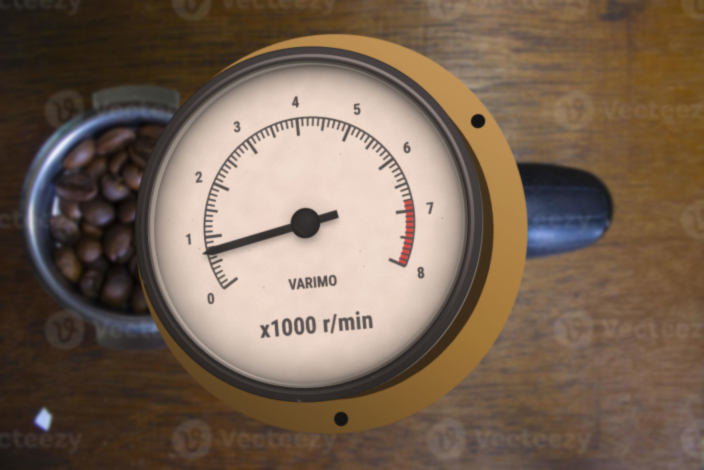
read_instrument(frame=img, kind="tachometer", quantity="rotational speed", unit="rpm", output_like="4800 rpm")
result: 700 rpm
